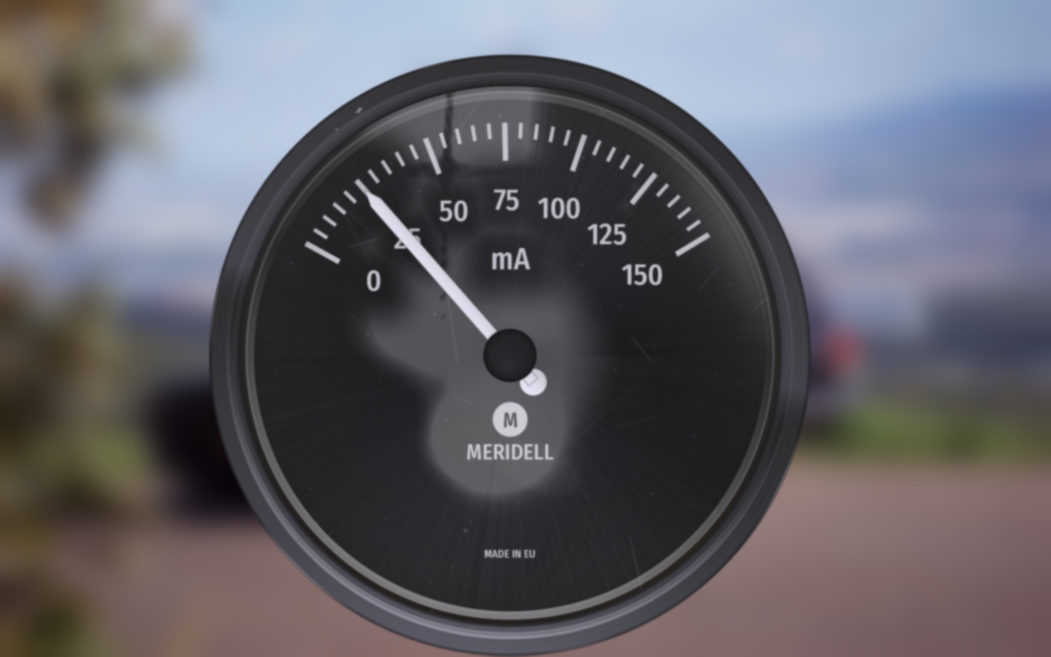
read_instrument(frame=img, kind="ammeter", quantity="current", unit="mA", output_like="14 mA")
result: 25 mA
